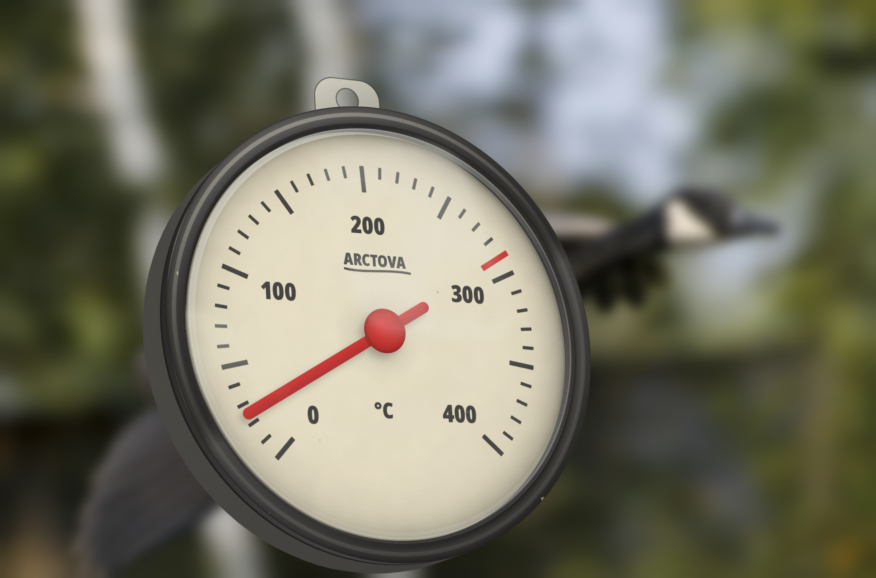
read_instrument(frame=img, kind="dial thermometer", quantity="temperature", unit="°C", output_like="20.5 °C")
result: 25 °C
